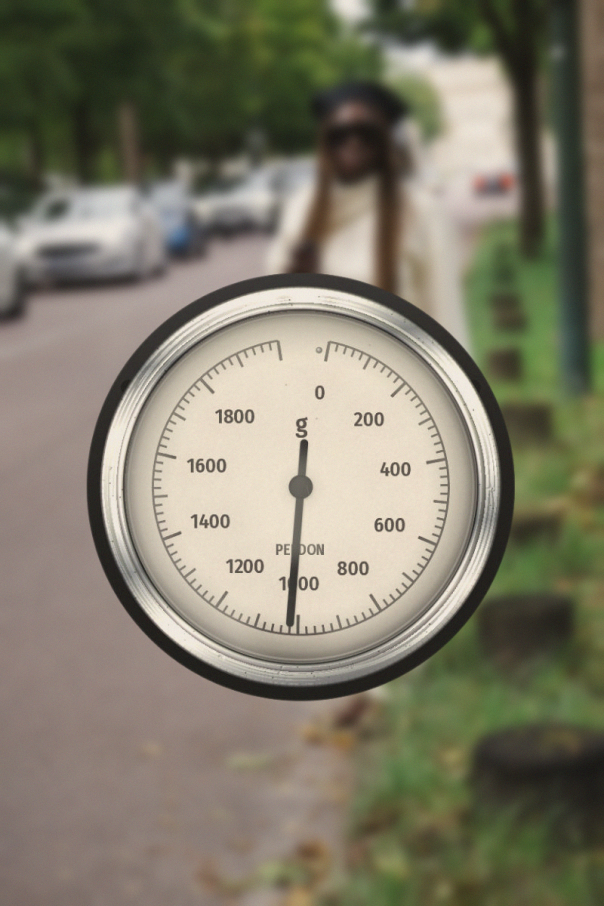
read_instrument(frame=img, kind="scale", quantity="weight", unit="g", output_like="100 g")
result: 1020 g
